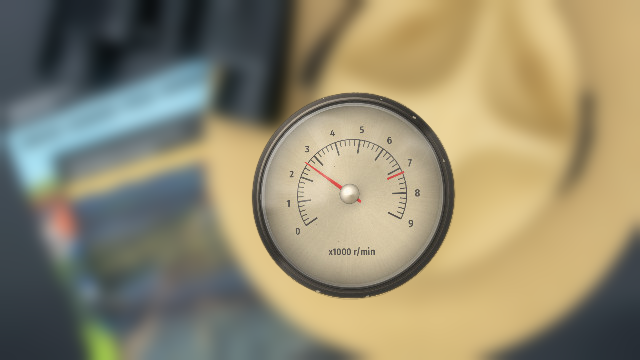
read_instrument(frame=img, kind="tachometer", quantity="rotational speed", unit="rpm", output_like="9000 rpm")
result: 2600 rpm
